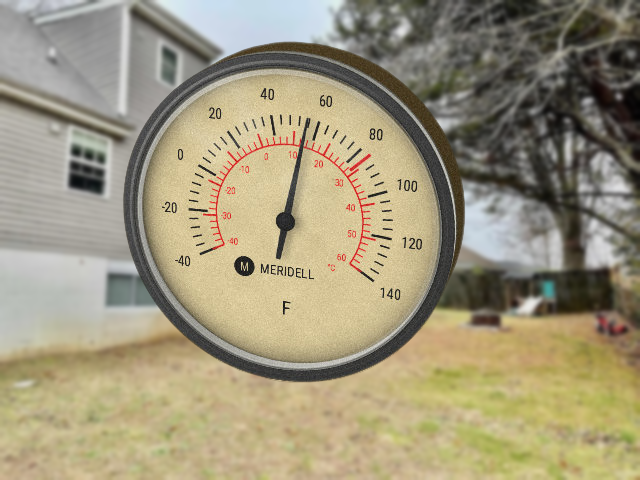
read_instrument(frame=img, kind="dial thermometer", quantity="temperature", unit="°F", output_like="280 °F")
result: 56 °F
